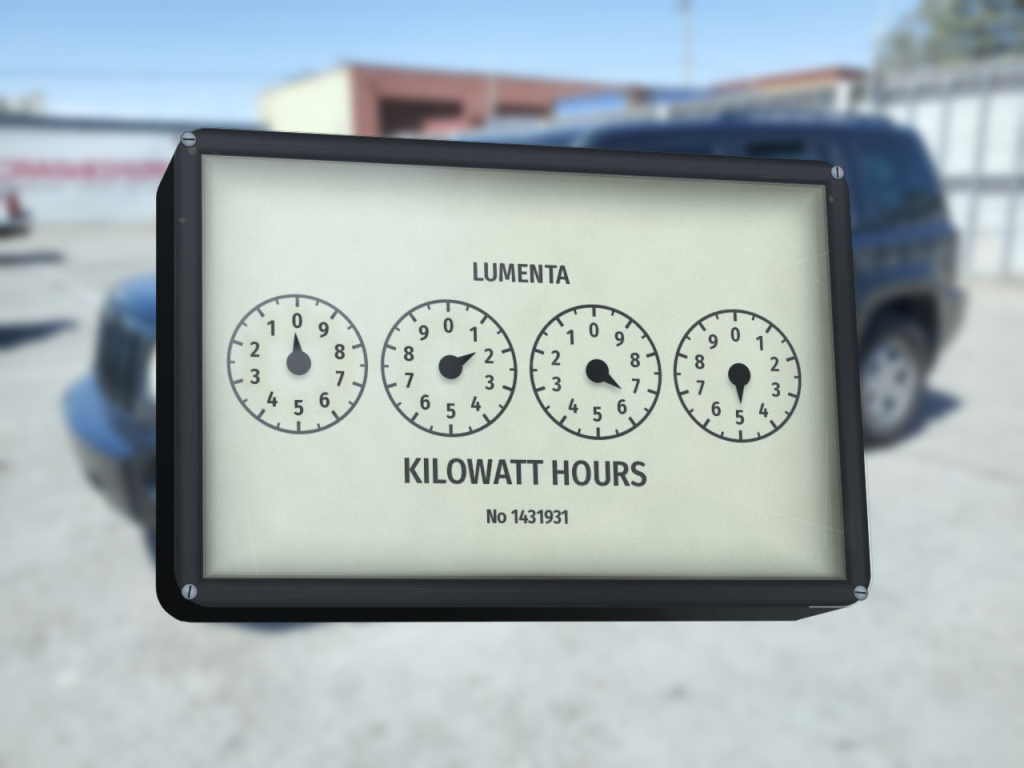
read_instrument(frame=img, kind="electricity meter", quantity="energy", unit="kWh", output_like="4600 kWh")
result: 165 kWh
